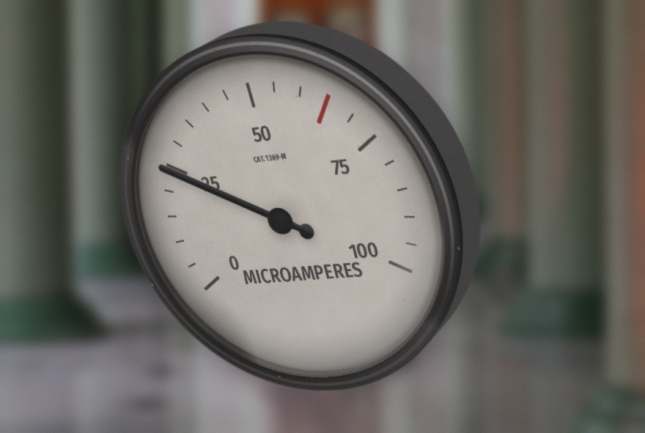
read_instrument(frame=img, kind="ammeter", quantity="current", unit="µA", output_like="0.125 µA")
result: 25 µA
